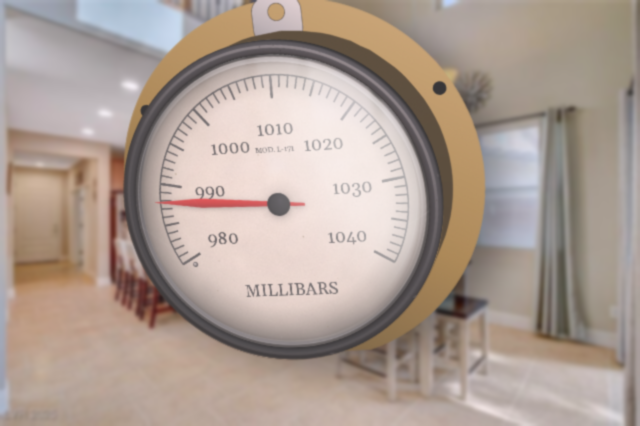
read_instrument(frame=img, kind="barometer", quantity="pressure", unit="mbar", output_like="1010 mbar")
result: 988 mbar
